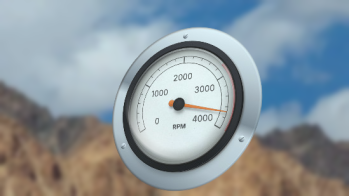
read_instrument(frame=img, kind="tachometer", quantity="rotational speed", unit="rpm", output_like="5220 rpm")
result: 3700 rpm
